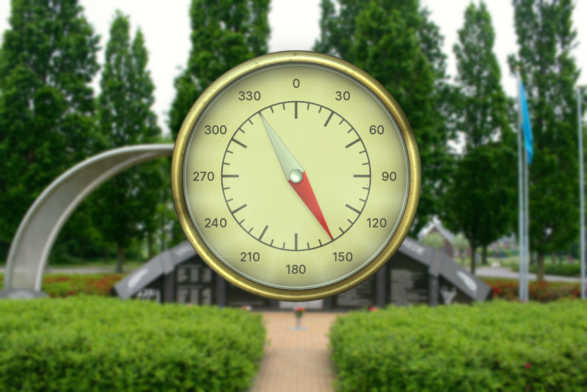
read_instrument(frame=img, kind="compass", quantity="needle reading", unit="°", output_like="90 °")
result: 150 °
